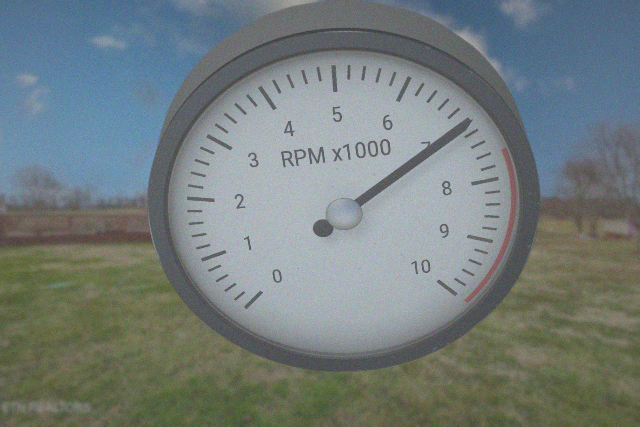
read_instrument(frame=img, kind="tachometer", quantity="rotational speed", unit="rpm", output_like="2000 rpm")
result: 7000 rpm
